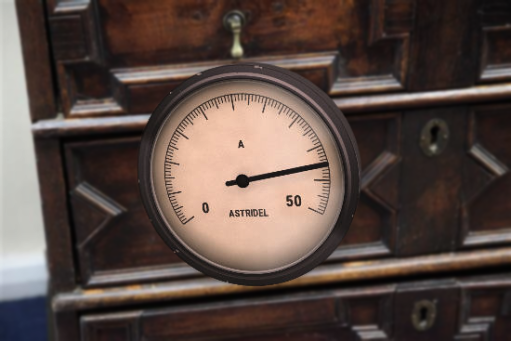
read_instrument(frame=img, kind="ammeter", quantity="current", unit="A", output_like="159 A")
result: 42.5 A
